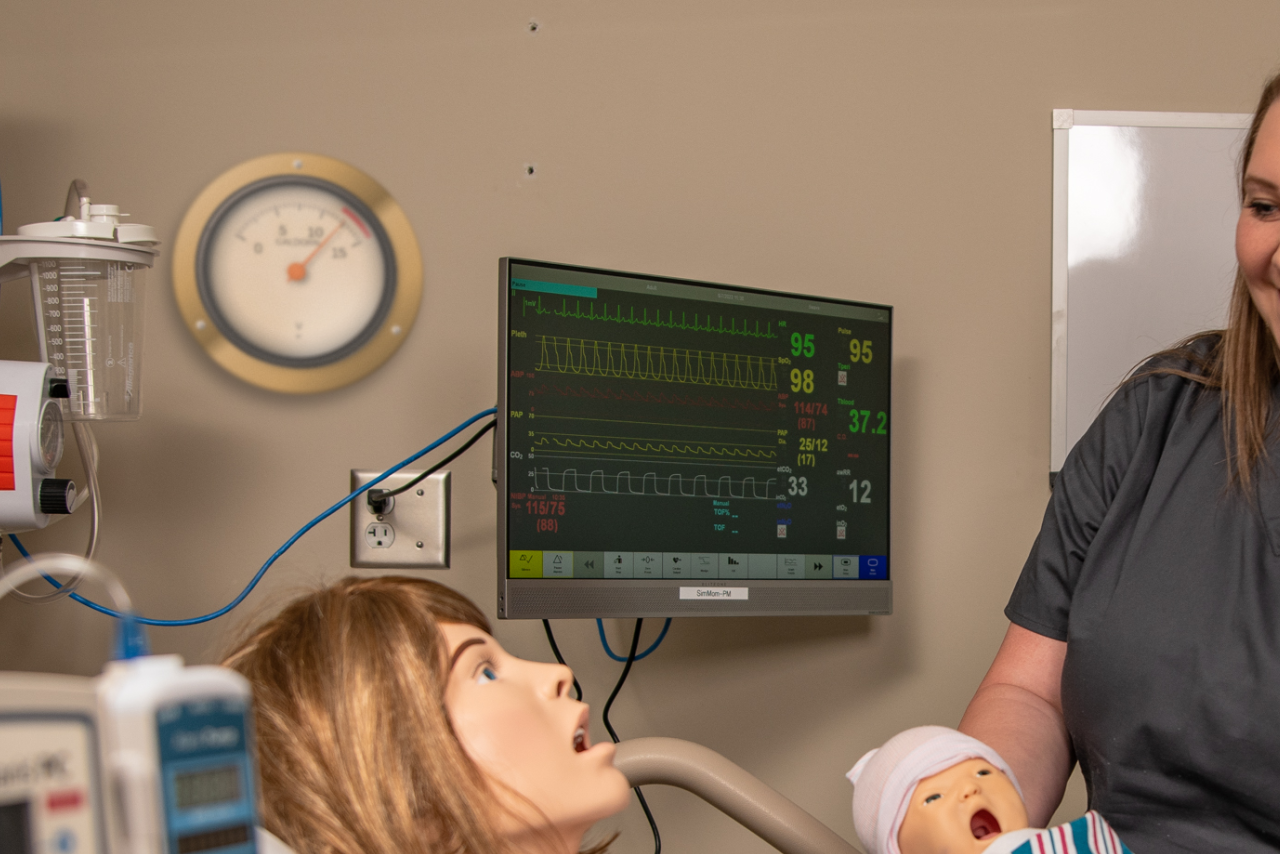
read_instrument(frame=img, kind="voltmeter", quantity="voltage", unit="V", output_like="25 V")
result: 12.5 V
